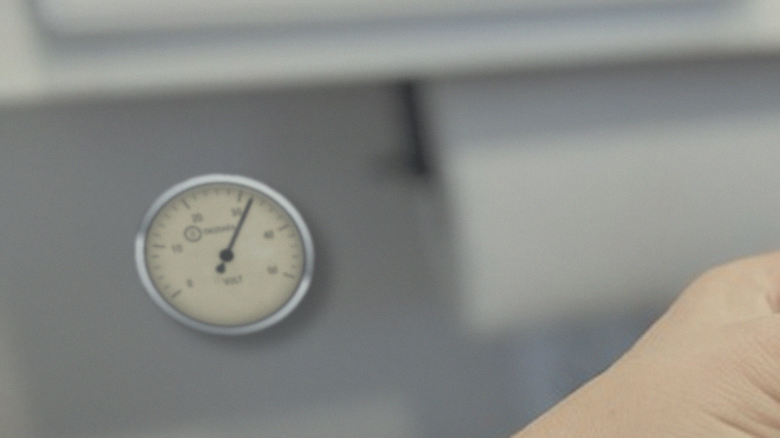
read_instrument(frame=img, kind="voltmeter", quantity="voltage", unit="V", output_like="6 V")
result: 32 V
